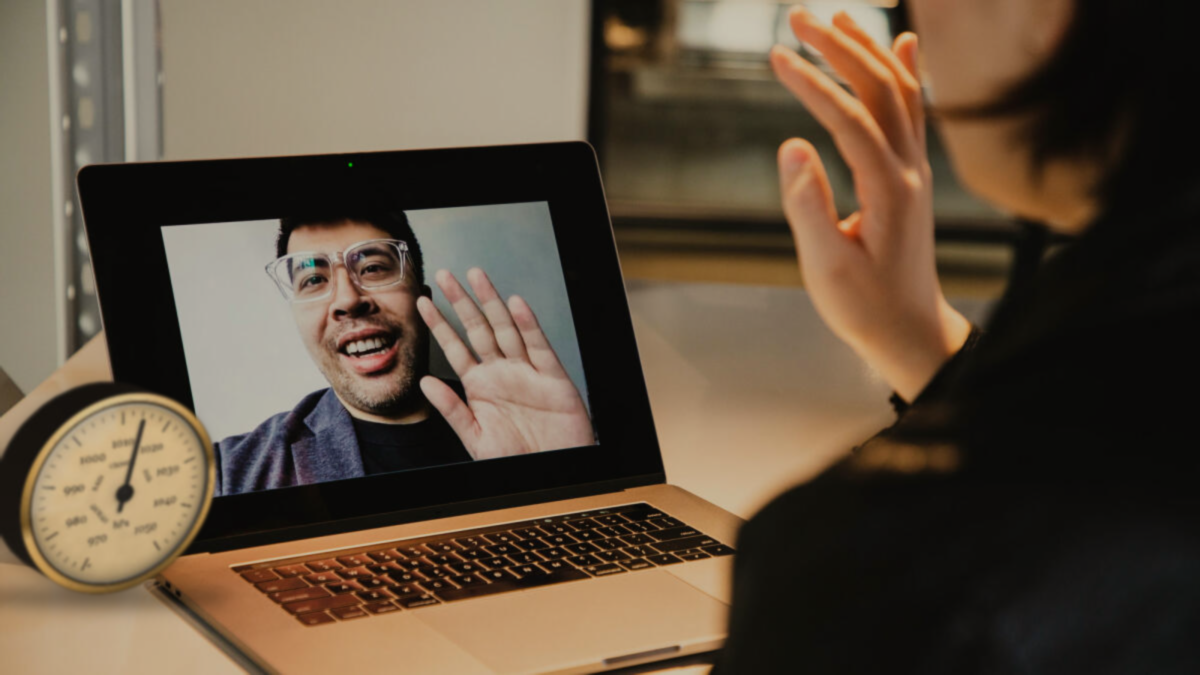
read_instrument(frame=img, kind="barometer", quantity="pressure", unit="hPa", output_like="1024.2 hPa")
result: 1014 hPa
